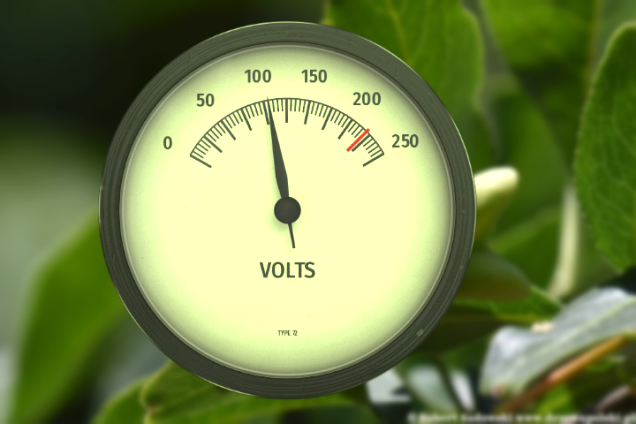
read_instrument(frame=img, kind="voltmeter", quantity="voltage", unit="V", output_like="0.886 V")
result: 105 V
